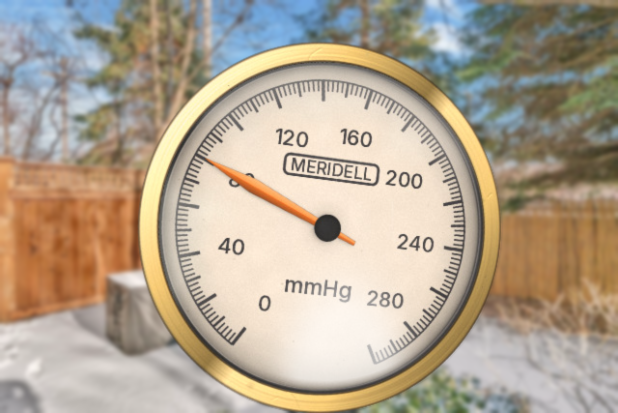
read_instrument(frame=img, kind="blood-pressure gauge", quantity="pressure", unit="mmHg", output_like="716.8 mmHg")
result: 80 mmHg
